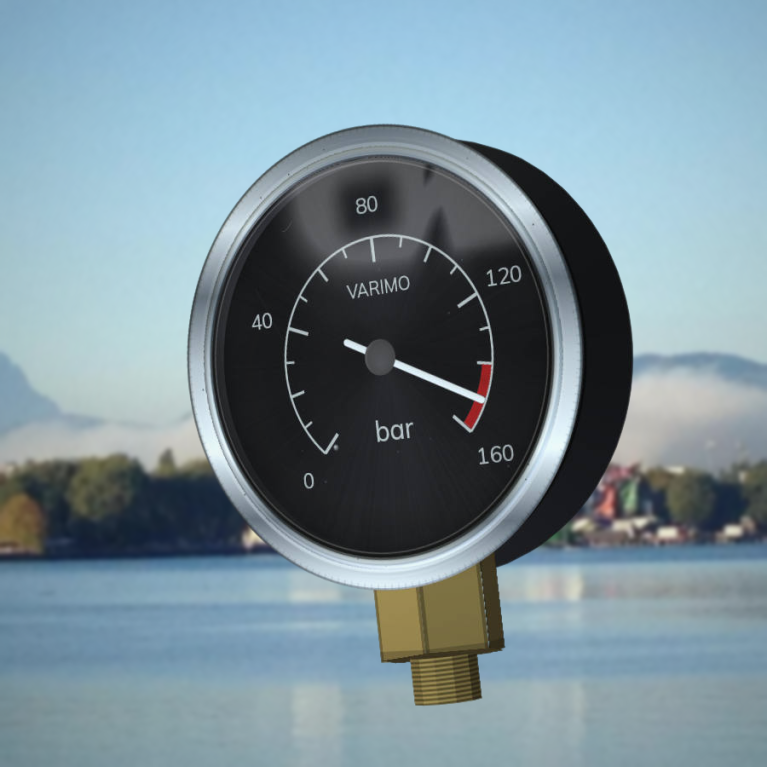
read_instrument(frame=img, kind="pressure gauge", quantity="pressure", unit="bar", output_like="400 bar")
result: 150 bar
